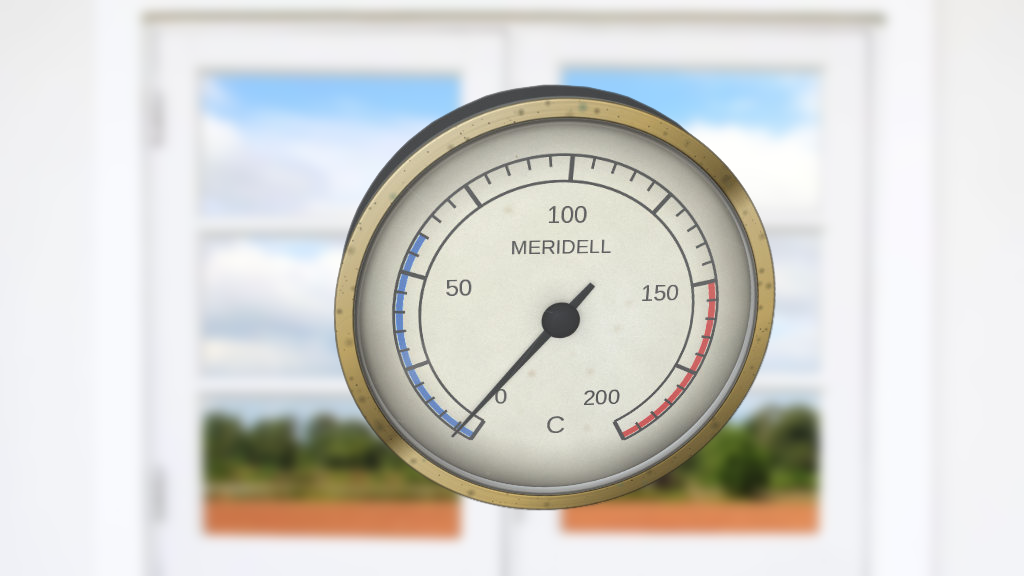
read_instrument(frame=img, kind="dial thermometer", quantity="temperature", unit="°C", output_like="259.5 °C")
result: 5 °C
